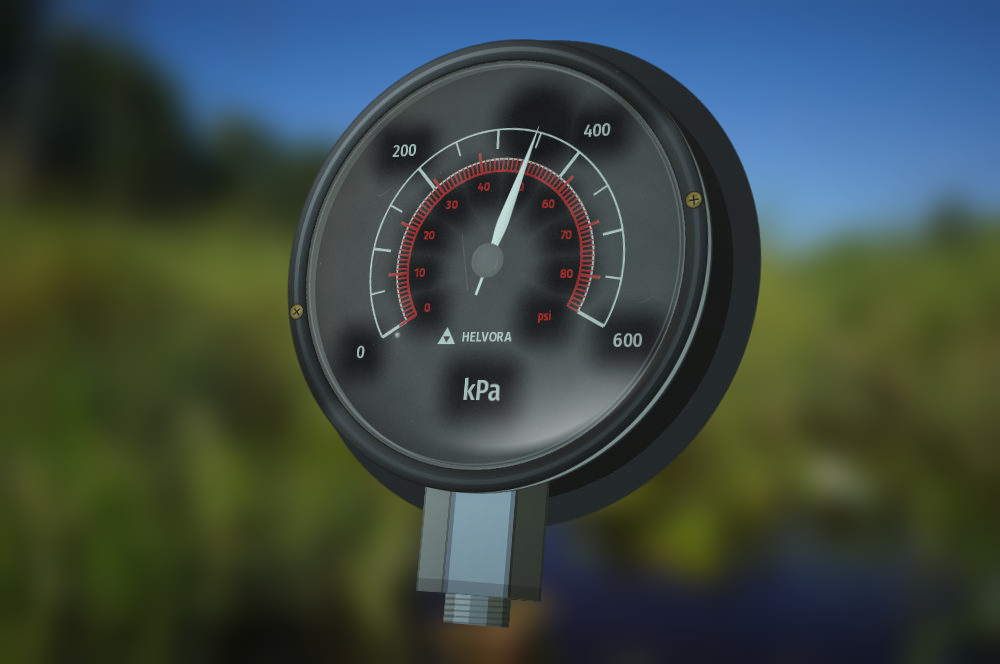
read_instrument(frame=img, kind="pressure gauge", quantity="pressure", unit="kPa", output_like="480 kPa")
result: 350 kPa
